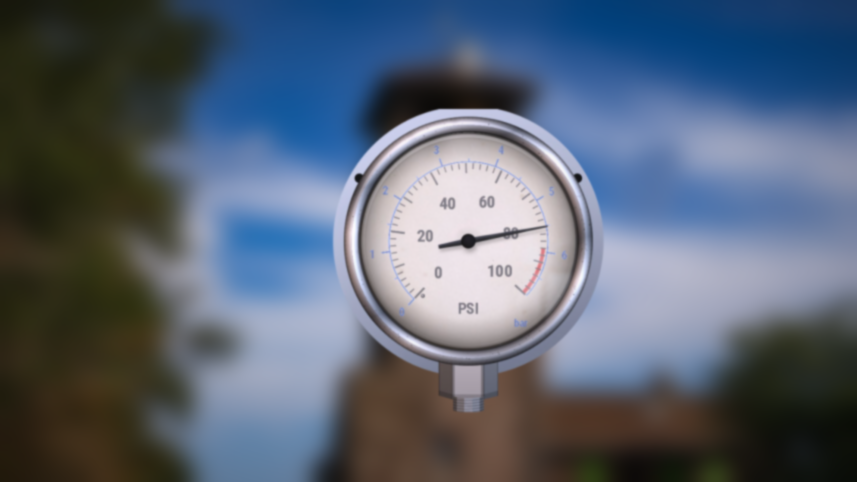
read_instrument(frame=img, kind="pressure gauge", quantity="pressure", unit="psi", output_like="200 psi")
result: 80 psi
